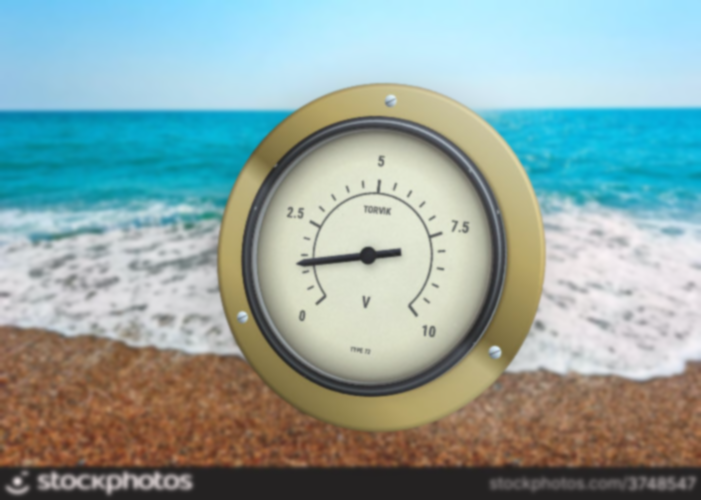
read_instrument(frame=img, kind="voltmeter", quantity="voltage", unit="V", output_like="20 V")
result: 1.25 V
